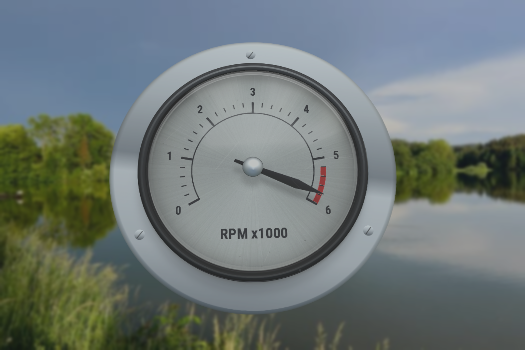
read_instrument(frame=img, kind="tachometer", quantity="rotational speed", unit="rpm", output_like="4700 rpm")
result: 5800 rpm
